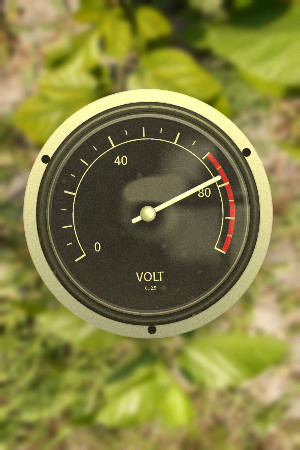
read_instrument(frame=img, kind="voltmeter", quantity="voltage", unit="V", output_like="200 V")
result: 77.5 V
